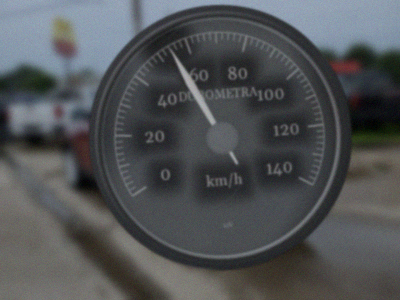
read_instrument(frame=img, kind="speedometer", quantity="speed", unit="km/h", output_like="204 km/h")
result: 54 km/h
